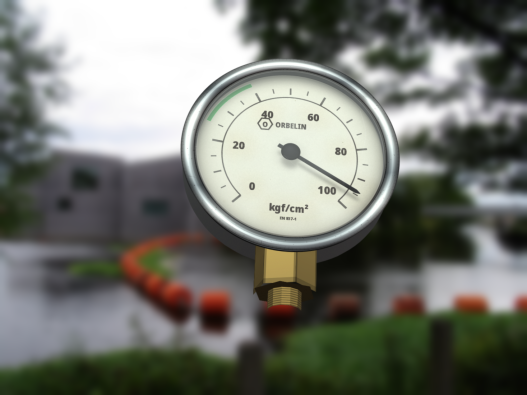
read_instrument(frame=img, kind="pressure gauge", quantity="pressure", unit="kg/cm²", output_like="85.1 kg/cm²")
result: 95 kg/cm²
